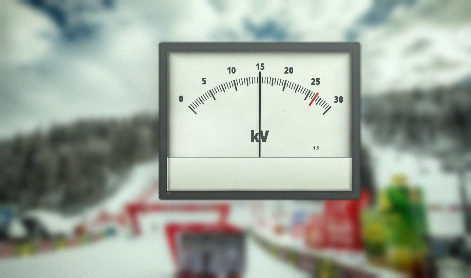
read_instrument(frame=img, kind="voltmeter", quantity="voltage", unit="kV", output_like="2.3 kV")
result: 15 kV
